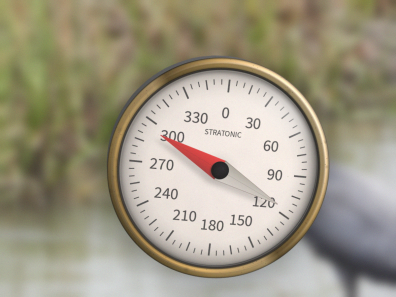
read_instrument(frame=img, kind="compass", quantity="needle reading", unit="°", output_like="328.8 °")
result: 295 °
